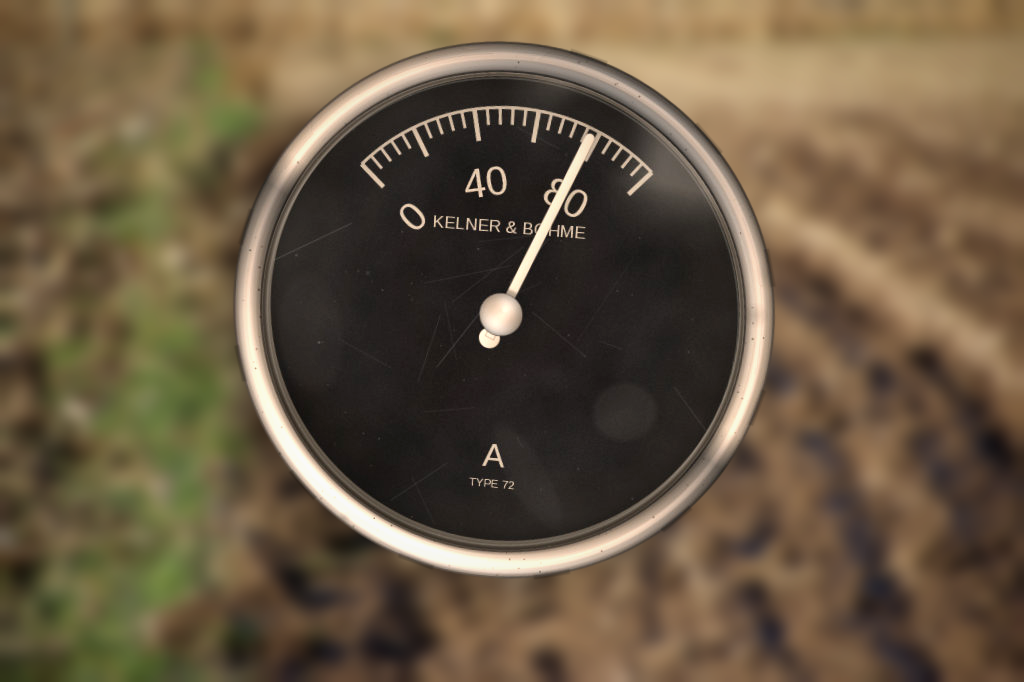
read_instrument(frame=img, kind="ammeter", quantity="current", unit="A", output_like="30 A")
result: 78 A
